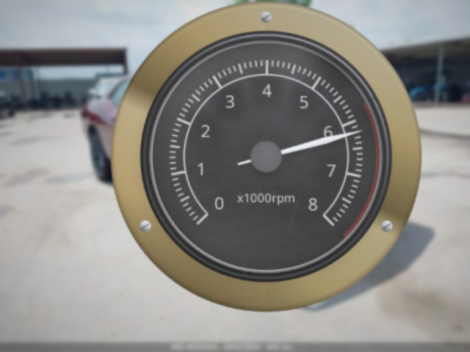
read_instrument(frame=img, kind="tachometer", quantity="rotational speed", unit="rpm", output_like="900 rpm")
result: 6200 rpm
